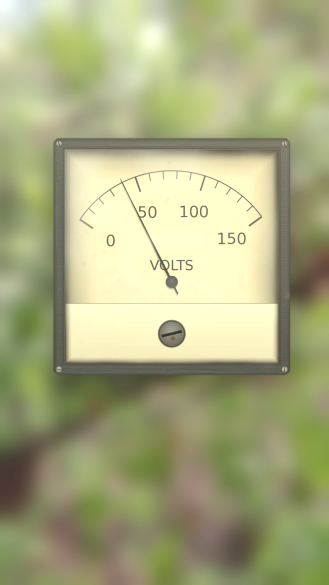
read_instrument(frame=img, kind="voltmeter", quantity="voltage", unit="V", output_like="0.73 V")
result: 40 V
